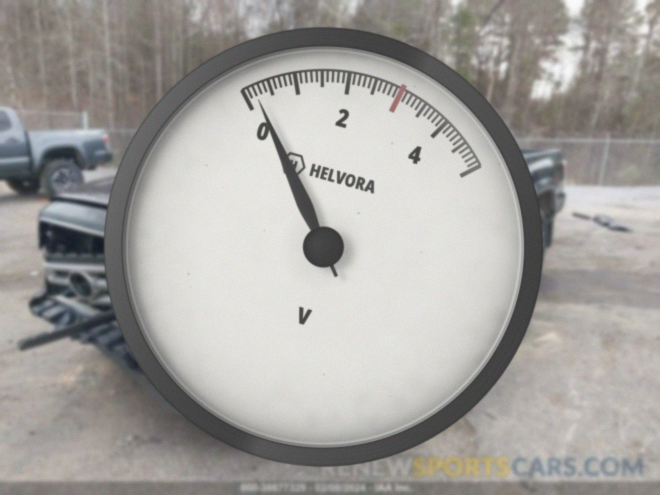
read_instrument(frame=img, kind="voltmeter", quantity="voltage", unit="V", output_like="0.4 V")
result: 0.2 V
